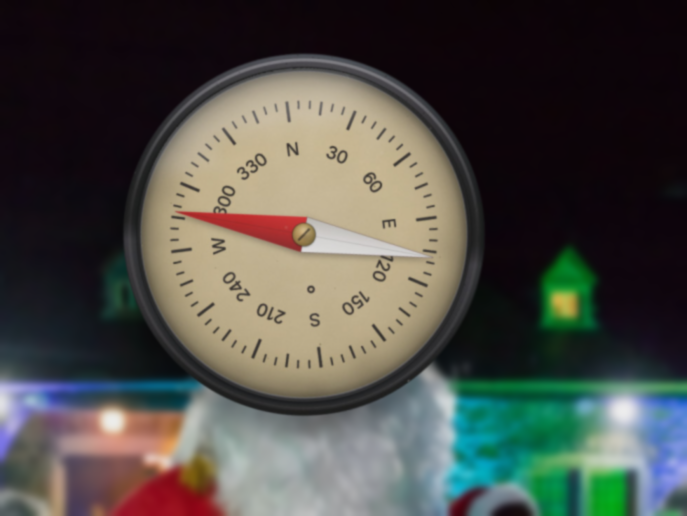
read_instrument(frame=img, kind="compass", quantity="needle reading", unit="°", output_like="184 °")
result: 287.5 °
